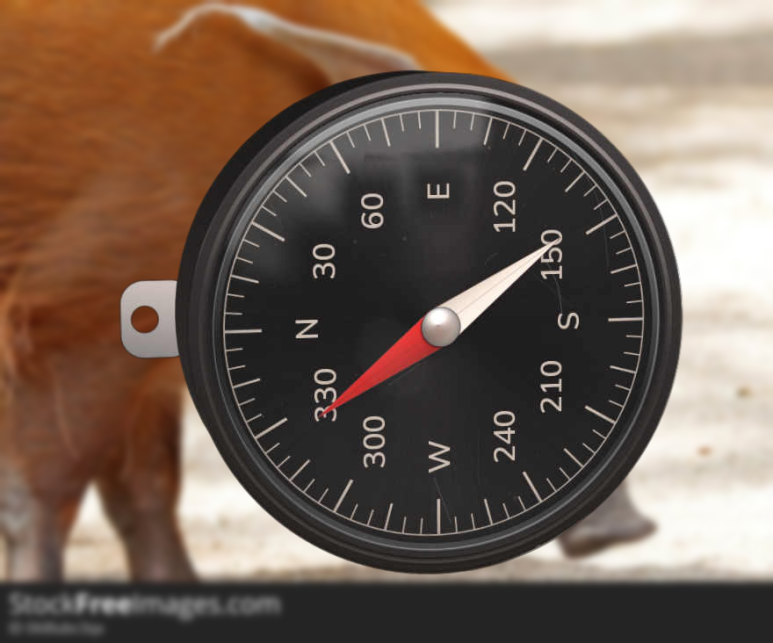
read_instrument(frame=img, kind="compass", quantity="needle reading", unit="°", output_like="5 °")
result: 325 °
